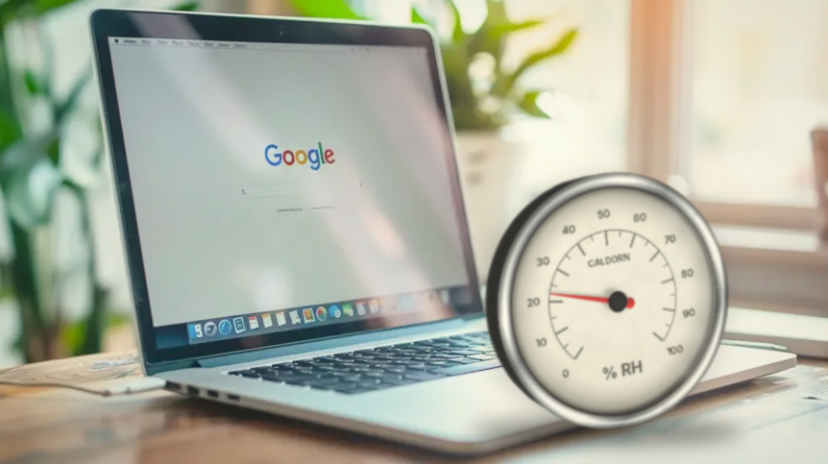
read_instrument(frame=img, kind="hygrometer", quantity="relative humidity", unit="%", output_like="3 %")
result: 22.5 %
